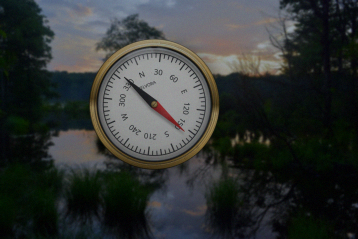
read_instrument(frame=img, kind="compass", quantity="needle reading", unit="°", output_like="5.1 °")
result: 155 °
